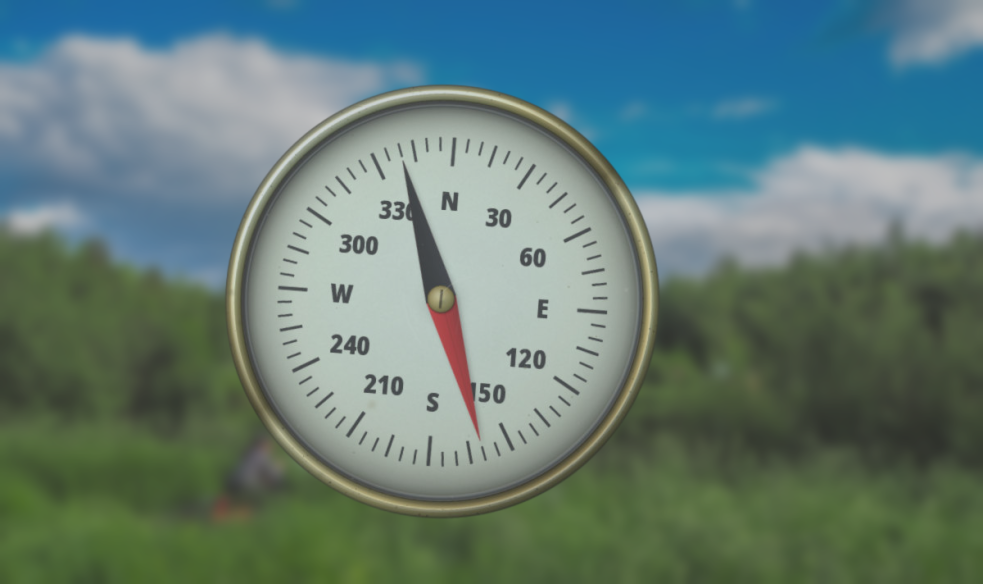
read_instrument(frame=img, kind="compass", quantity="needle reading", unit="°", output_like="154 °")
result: 160 °
